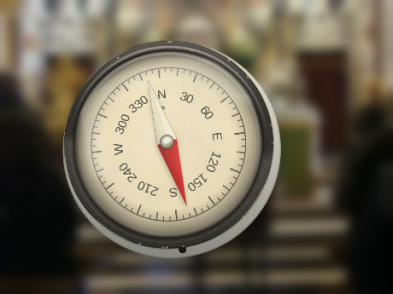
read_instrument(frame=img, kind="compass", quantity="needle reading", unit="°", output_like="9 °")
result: 170 °
